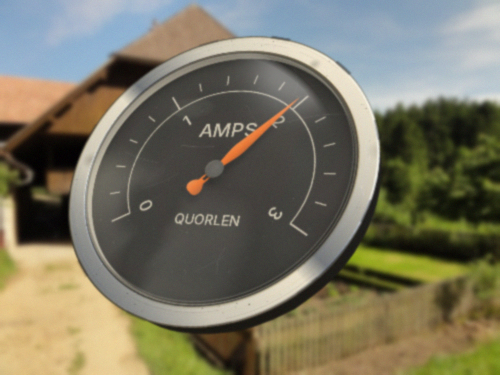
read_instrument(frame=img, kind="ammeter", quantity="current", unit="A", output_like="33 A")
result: 2 A
